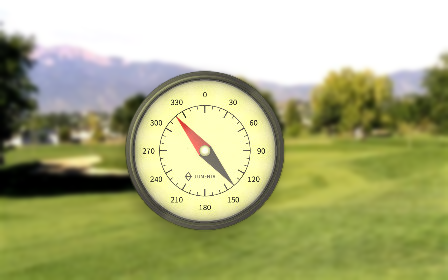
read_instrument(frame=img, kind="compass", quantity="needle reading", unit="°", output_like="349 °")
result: 320 °
